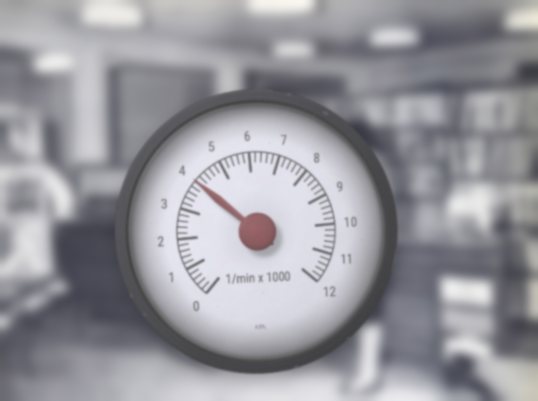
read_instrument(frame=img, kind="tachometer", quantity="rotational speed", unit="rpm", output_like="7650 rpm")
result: 4000 rpm
